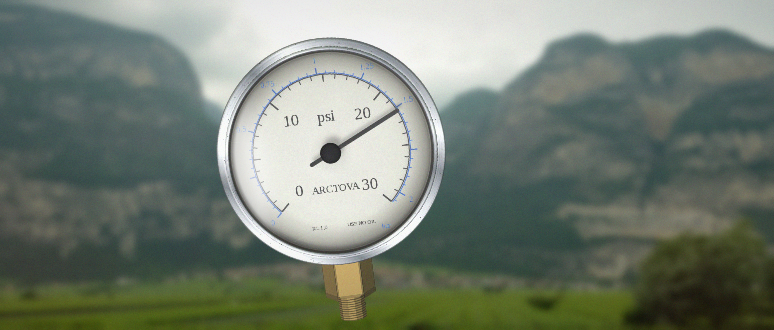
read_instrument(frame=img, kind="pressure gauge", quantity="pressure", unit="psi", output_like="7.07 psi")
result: 22 psi
